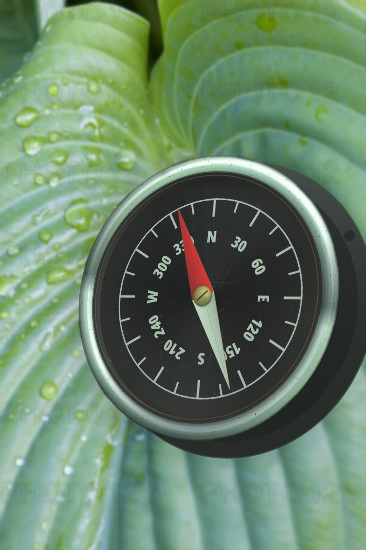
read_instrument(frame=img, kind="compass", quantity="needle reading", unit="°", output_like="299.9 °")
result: 337.5 °
